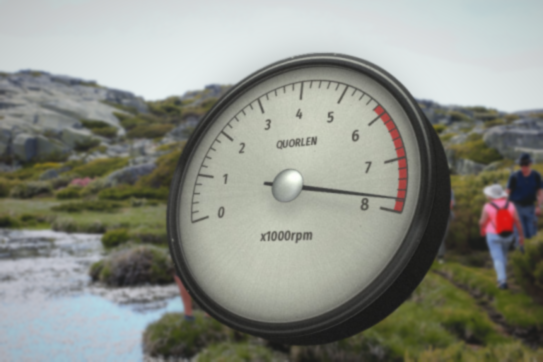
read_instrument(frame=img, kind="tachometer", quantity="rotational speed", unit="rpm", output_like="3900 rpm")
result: 7800 rpm
